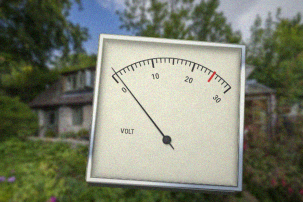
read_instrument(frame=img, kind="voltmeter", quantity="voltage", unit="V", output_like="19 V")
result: 1 V
